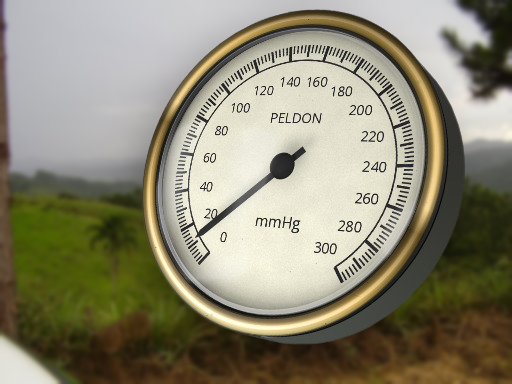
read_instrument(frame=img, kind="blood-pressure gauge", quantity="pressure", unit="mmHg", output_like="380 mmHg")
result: 10 mmHg
